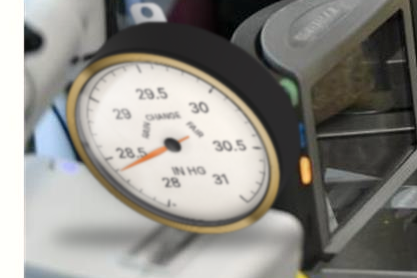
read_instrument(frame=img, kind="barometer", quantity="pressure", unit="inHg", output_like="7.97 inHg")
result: 28.4 inHg
